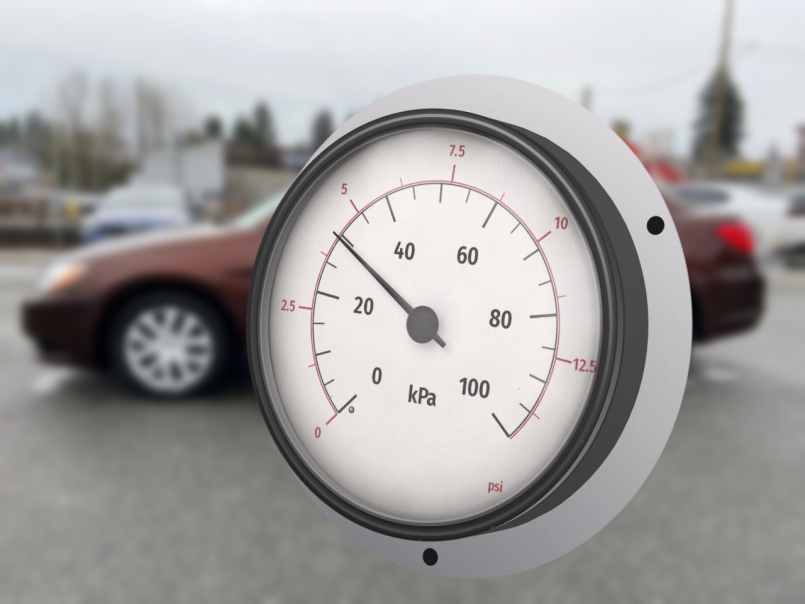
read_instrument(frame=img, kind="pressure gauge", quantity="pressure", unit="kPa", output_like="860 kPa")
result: 30 kPa
